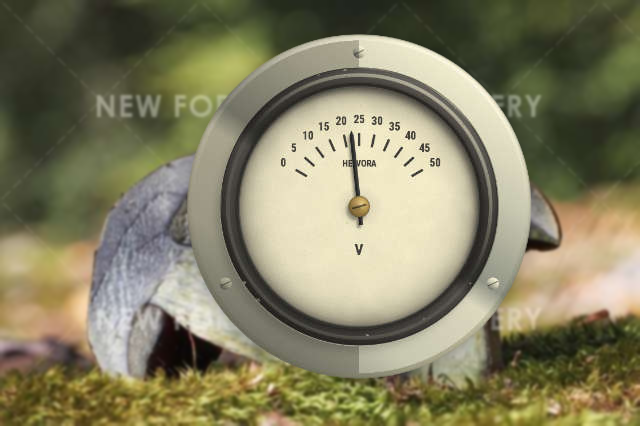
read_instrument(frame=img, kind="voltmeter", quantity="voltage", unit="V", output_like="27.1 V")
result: 22.5 V
